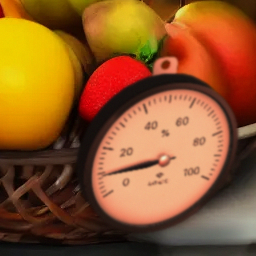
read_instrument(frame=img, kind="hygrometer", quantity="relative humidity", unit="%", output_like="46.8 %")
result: 10 %
